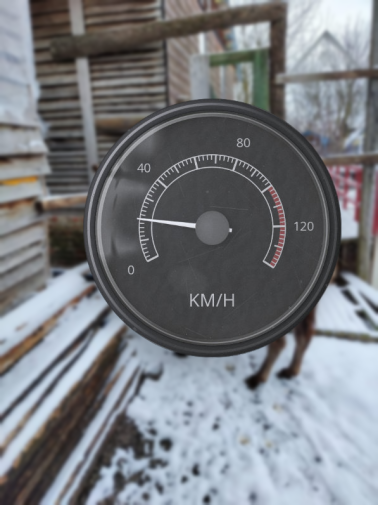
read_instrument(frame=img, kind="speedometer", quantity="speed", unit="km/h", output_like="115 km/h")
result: 20 km/h
